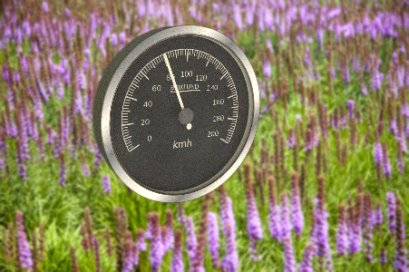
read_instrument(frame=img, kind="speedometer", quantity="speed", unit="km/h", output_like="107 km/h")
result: 80 km/h
